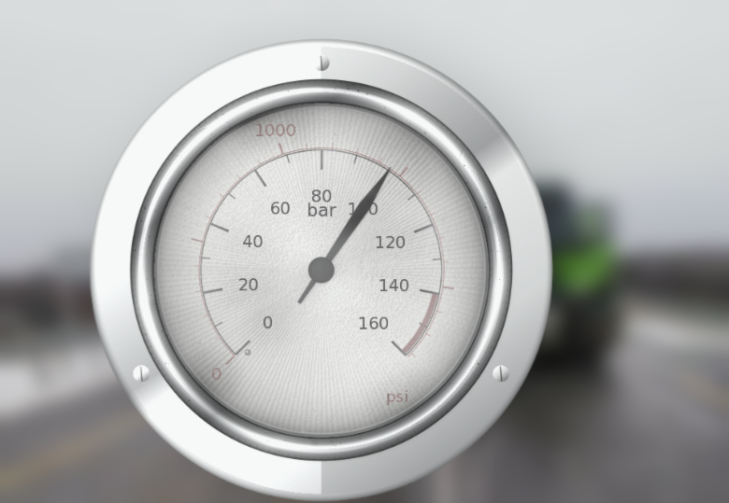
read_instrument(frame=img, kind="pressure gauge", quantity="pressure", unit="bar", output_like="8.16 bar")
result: 100 bar
